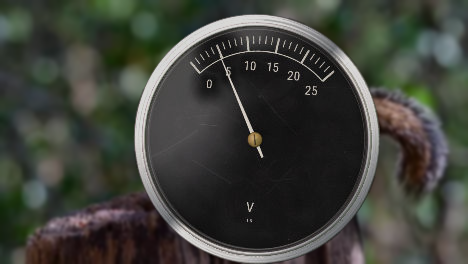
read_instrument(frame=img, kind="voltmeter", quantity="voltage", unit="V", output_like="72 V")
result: 5 V
